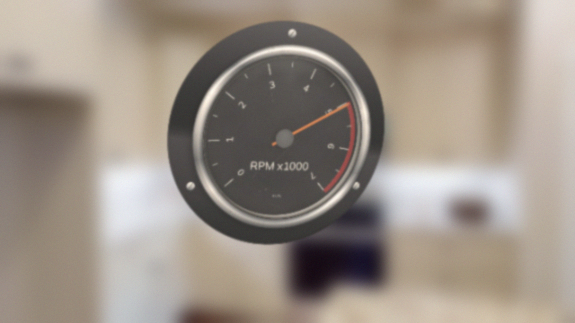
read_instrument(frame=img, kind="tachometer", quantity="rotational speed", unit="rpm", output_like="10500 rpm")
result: 5000 rpm
